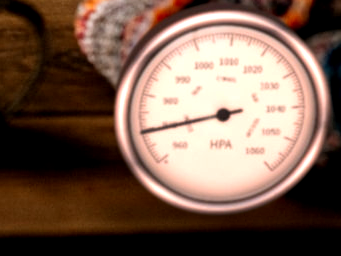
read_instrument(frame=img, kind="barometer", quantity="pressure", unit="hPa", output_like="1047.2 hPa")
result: 970 hPa
